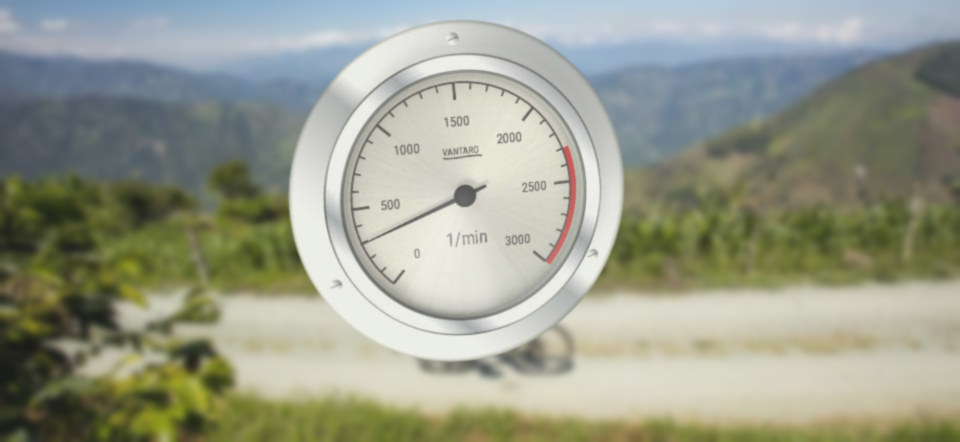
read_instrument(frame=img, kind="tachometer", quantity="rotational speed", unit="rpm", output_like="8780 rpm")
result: 300 rpm
